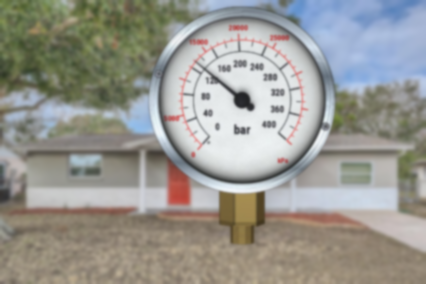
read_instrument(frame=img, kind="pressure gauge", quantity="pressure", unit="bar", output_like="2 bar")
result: 130 bar
